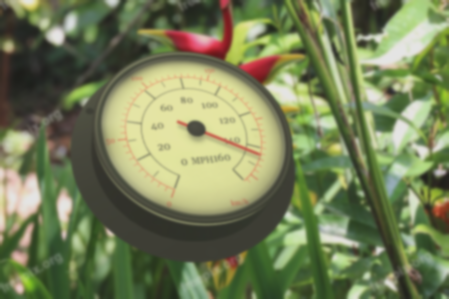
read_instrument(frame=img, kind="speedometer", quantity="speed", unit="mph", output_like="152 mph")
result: 145 mph
